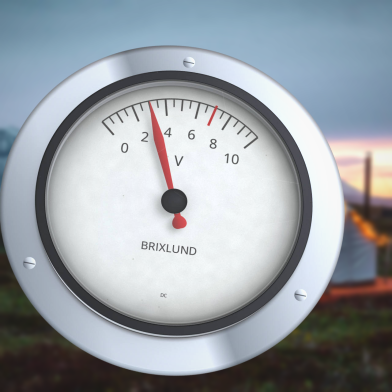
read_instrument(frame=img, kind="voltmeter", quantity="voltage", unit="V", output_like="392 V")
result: 3 V
